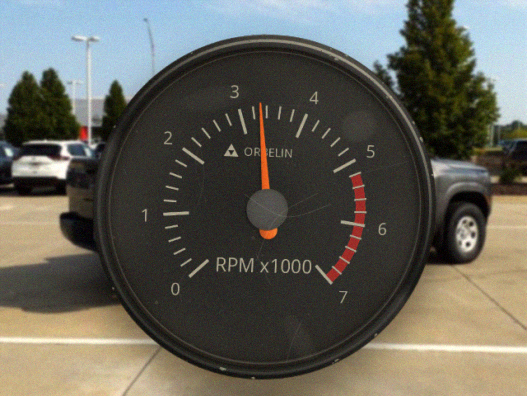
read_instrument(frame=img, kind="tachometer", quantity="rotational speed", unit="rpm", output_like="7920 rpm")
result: 3300 rpm
